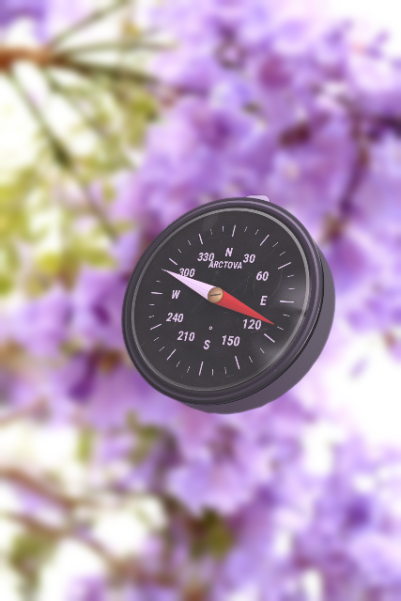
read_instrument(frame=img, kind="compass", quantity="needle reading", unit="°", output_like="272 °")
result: 110 °
